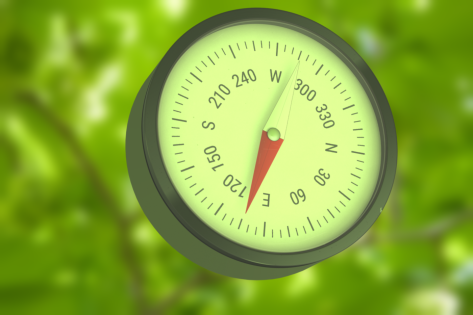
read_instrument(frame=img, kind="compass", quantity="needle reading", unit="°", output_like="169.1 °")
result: 105 °
